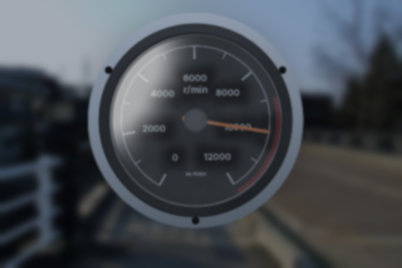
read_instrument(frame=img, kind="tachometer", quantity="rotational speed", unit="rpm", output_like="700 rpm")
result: 10000 rpm
